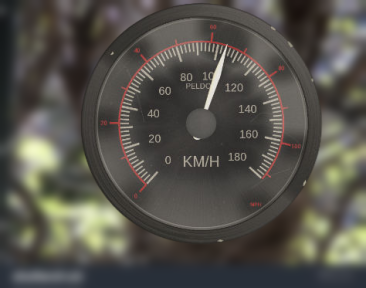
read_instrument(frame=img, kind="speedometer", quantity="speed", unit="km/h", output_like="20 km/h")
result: 104 km/h
